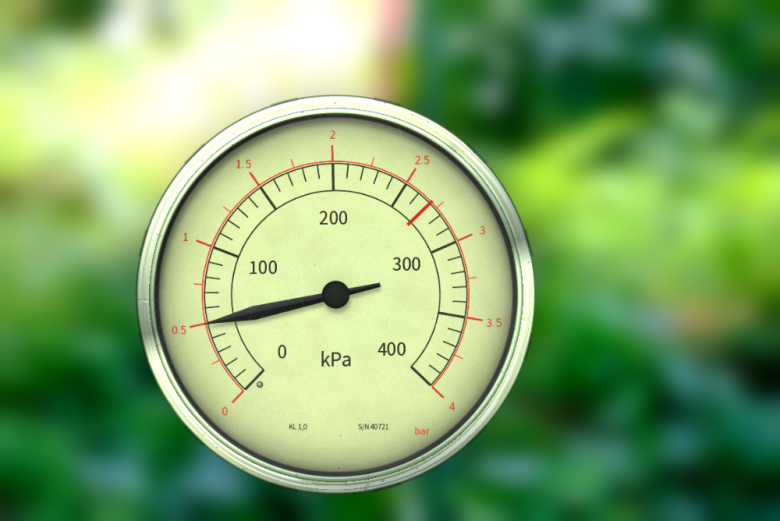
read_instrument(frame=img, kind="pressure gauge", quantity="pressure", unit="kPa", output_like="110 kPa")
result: 50 kPa
